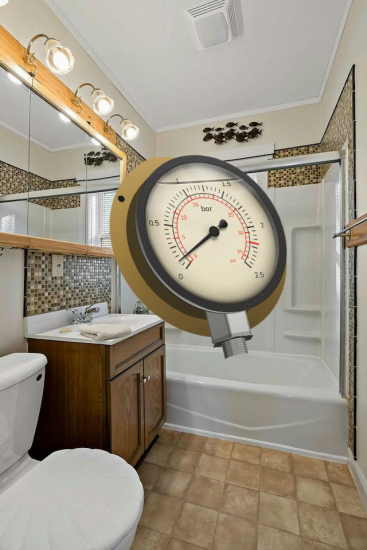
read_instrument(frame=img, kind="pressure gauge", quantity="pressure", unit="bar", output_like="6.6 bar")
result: 0.1 bar
